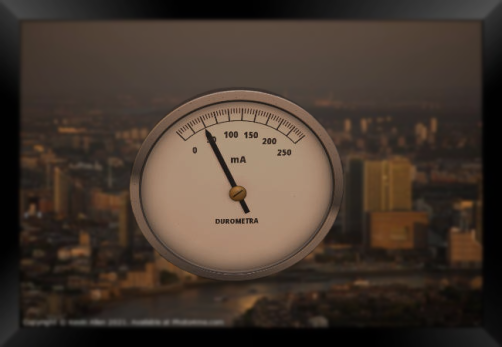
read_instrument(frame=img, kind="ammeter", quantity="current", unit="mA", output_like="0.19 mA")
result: 50 mA
